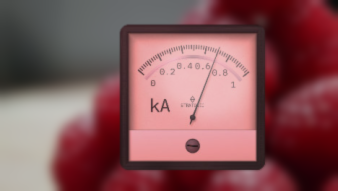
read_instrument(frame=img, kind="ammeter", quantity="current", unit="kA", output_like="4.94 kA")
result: 0.7 kA
